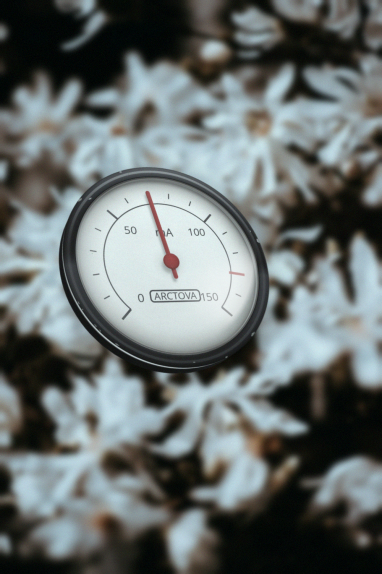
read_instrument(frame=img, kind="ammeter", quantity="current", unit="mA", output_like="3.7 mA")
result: 70 mA
